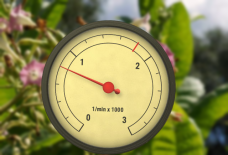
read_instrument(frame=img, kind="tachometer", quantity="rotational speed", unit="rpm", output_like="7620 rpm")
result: 800 rpm
